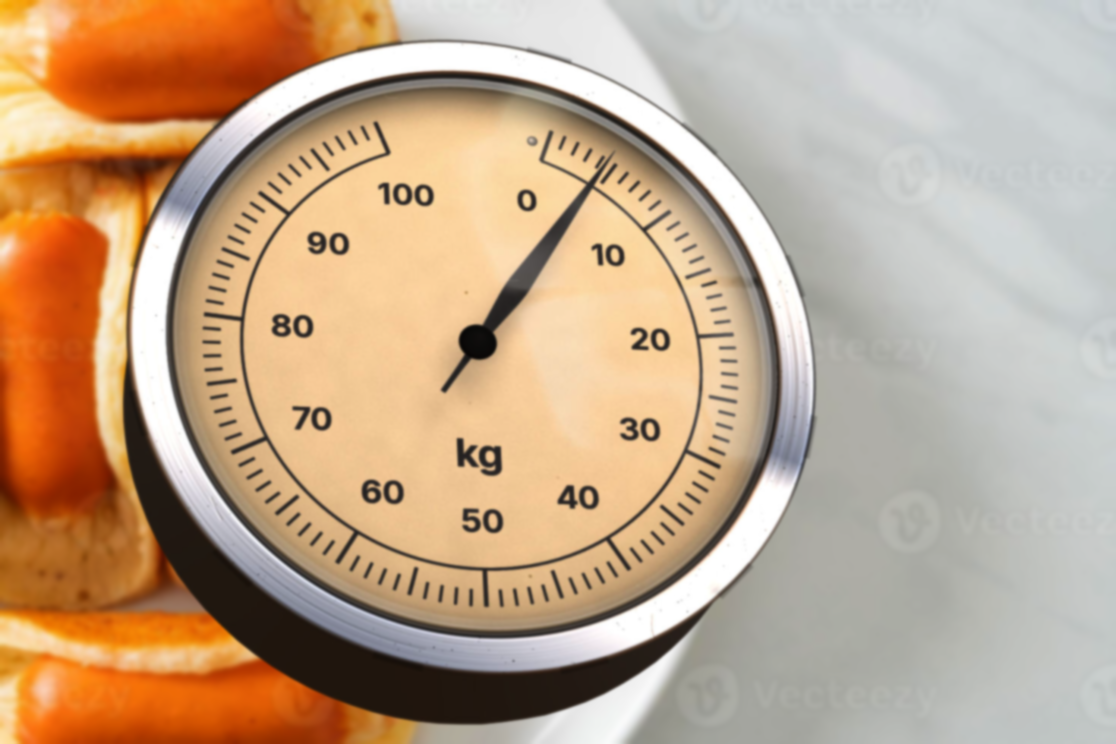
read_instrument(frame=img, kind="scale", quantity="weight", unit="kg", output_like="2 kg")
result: 4.5 kg
